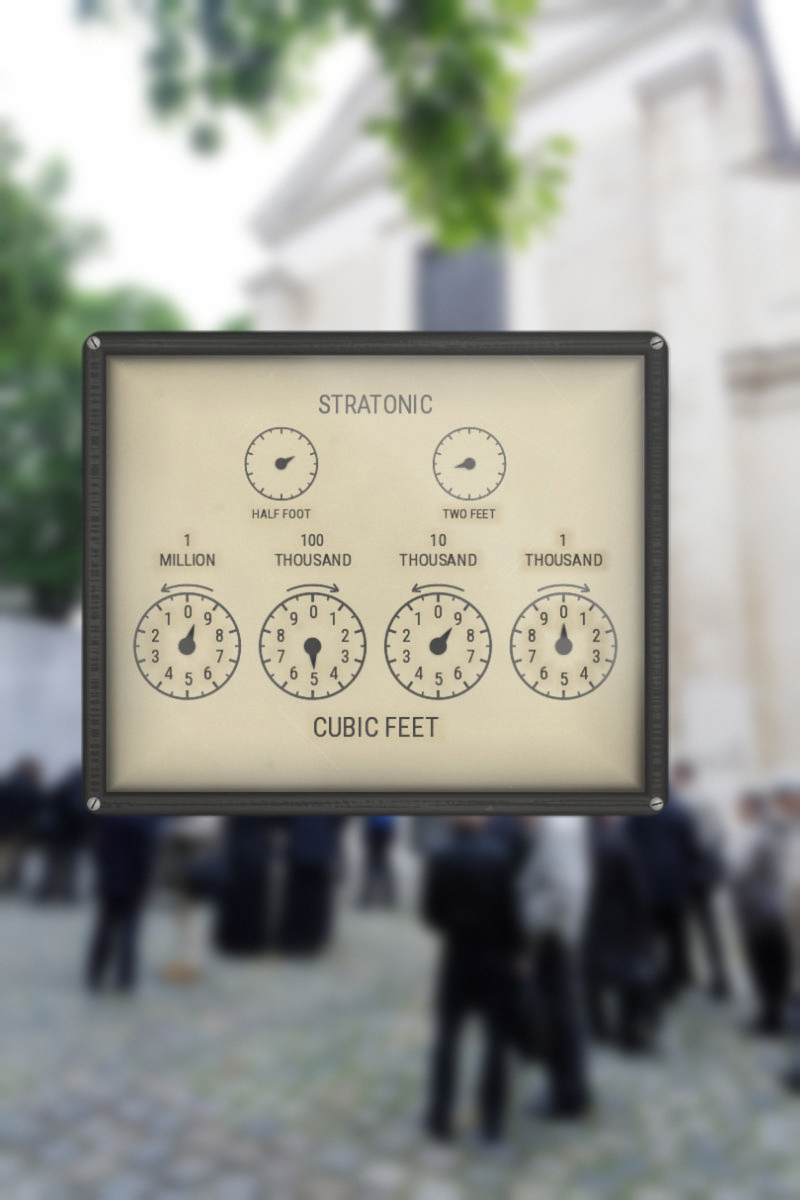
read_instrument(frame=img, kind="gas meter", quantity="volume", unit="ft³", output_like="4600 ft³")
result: 949000 ft³
